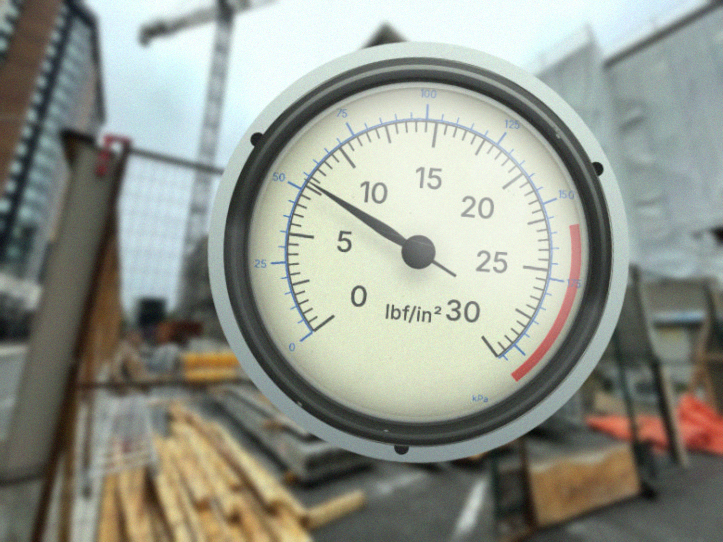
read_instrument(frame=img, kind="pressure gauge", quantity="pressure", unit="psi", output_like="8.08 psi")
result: 7.75 psi
